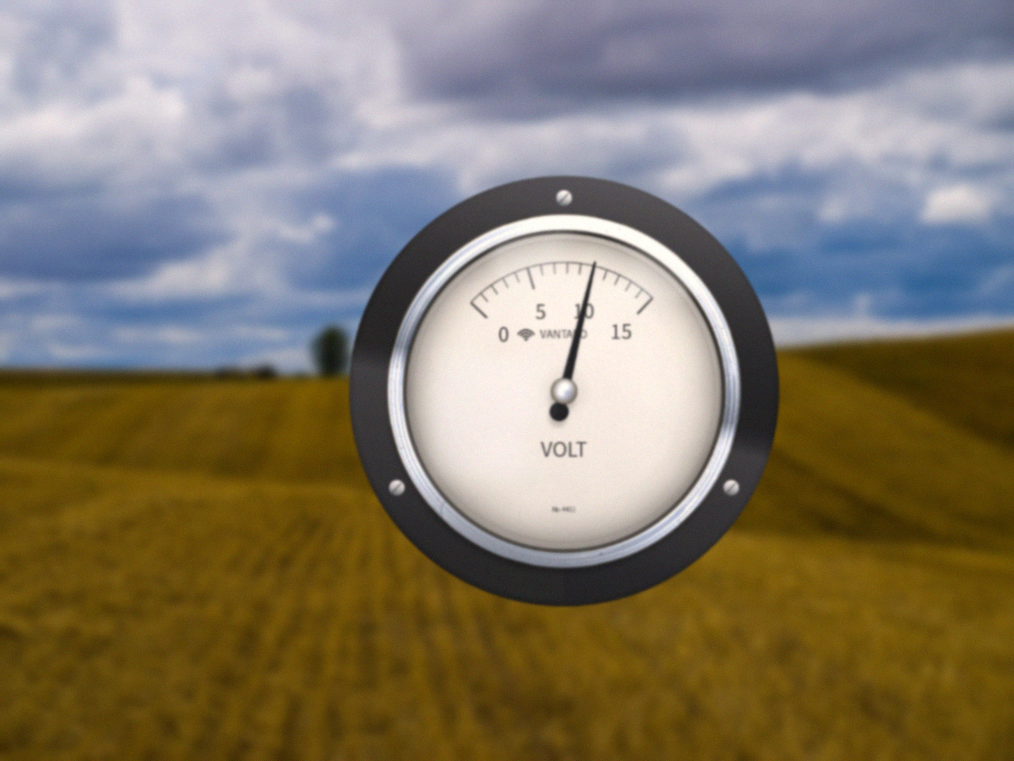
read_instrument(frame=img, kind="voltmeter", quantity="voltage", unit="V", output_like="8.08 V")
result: 10 V
